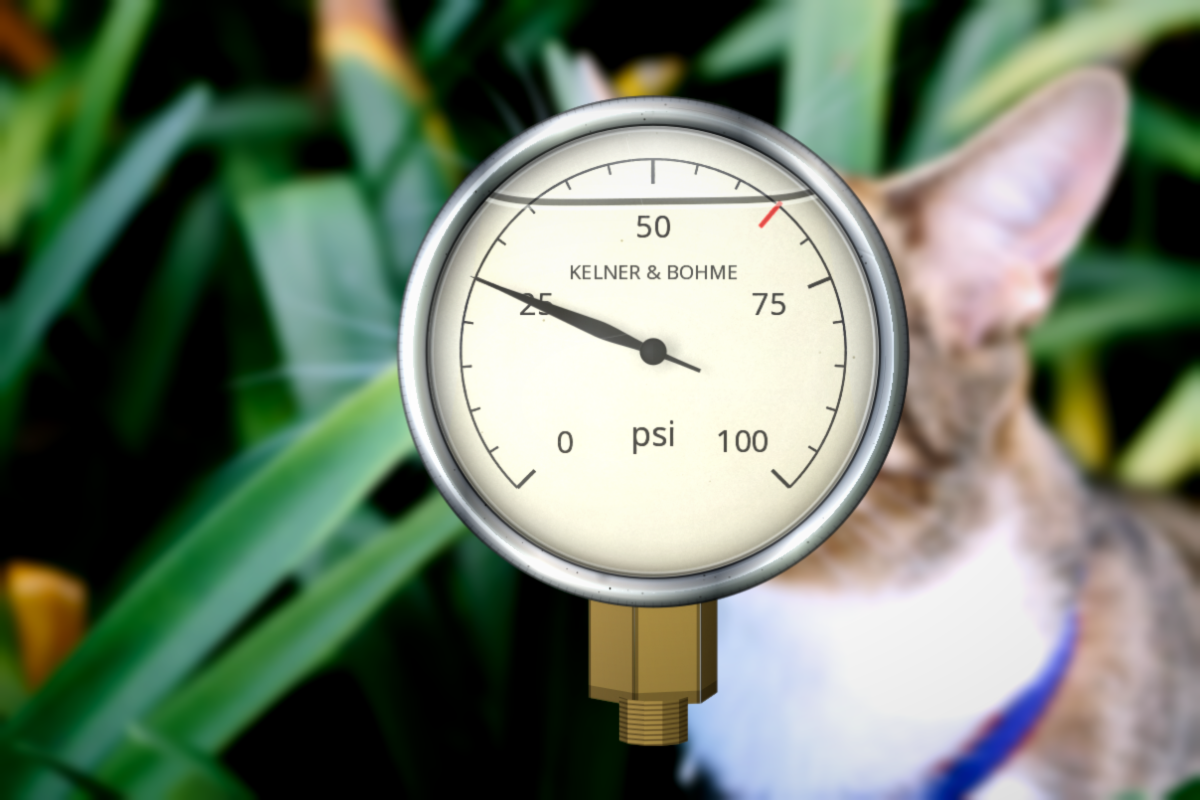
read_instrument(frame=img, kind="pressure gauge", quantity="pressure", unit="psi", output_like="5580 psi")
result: 25 psi
